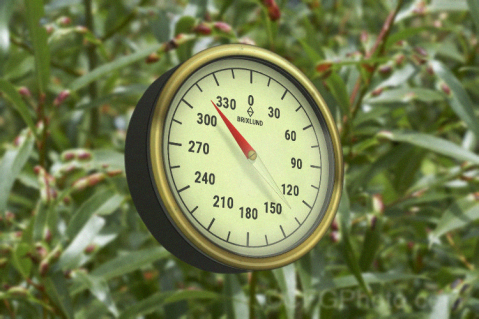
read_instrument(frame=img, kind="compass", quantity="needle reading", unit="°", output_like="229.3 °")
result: 315 °
